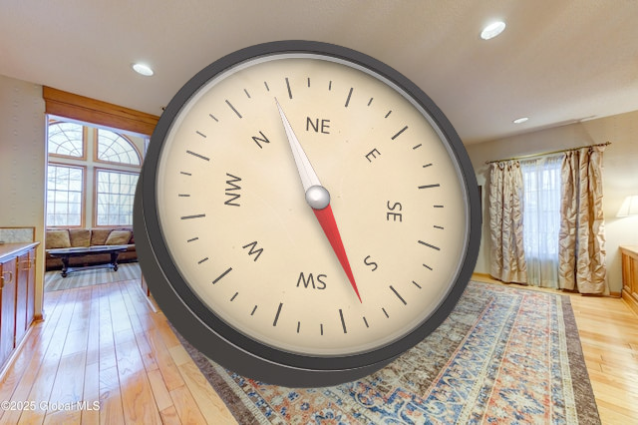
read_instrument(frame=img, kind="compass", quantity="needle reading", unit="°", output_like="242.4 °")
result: 200 °
